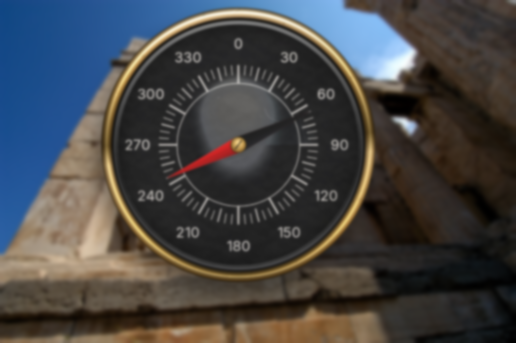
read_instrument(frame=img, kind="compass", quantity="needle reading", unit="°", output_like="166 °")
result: 245 °
